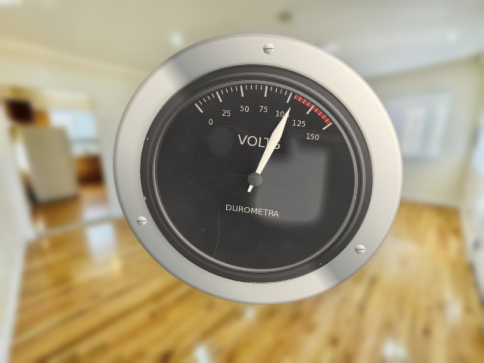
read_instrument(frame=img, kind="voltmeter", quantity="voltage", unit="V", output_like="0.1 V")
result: 105 V
